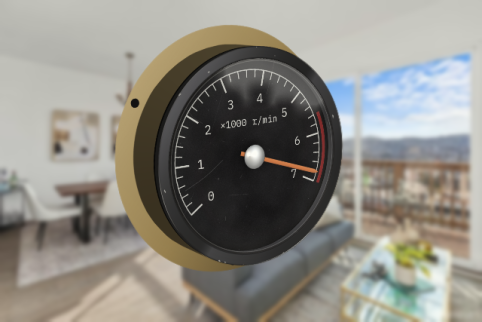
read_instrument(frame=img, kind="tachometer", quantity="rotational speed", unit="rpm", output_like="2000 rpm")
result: 6800 rpm
